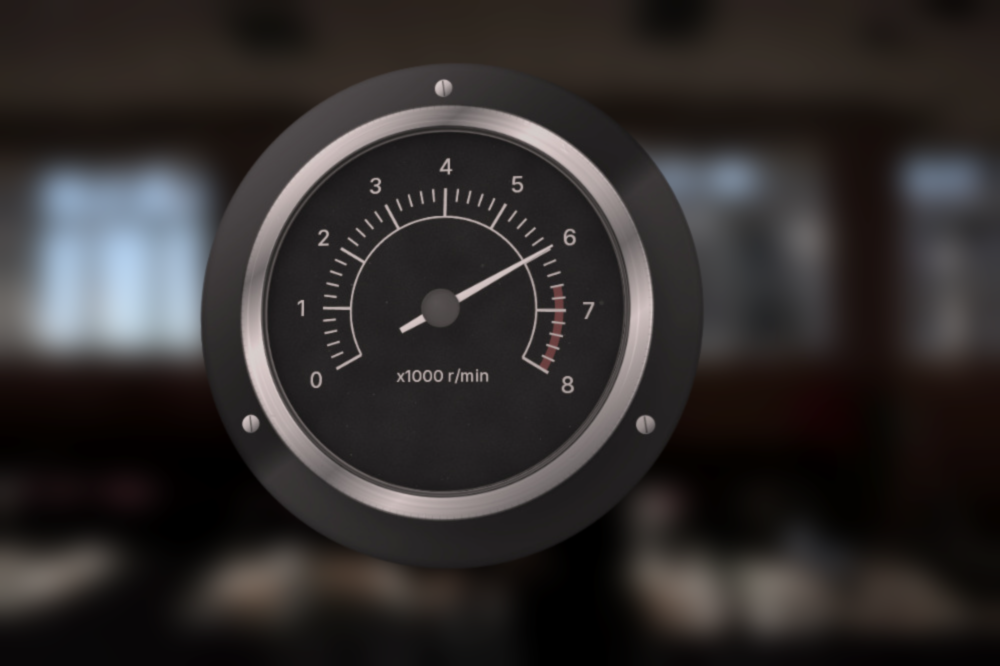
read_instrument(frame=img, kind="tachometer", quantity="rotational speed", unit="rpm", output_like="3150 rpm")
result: 6000 rpm
